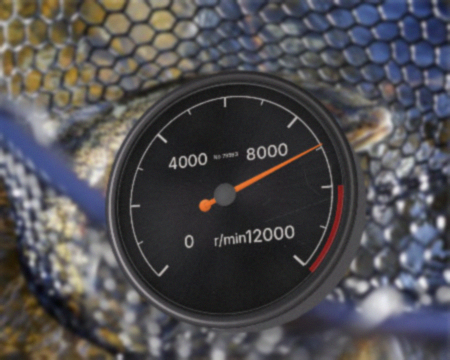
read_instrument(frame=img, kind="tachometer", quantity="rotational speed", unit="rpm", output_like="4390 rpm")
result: 9000 rpm
